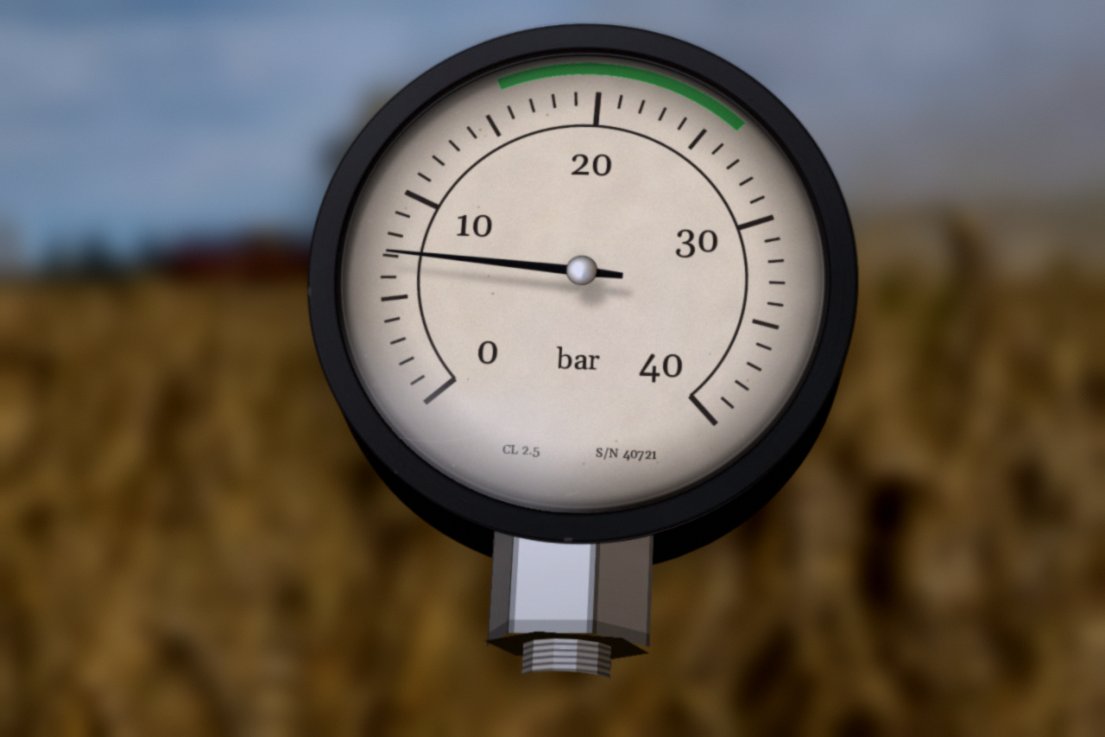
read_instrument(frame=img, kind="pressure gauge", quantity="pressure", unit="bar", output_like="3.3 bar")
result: 7 bar
